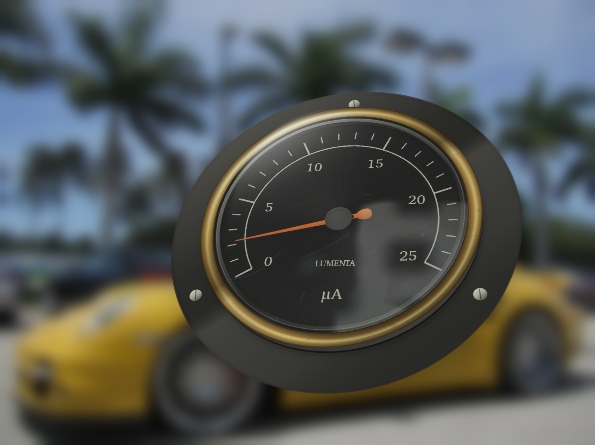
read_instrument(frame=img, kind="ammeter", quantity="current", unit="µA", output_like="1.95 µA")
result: 2 µA
